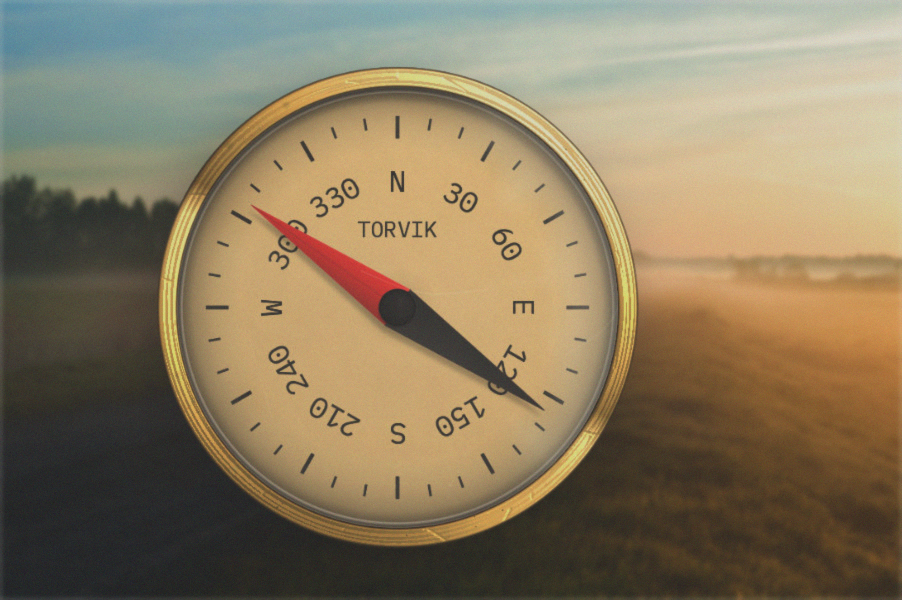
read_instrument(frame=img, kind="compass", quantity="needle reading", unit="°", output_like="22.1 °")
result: 305 °
